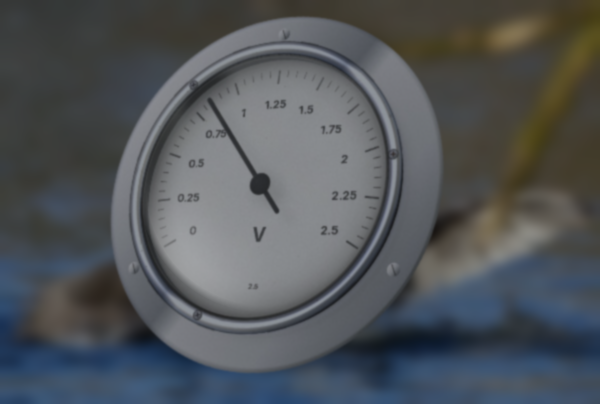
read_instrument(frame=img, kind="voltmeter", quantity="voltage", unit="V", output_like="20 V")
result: 0.85 V
